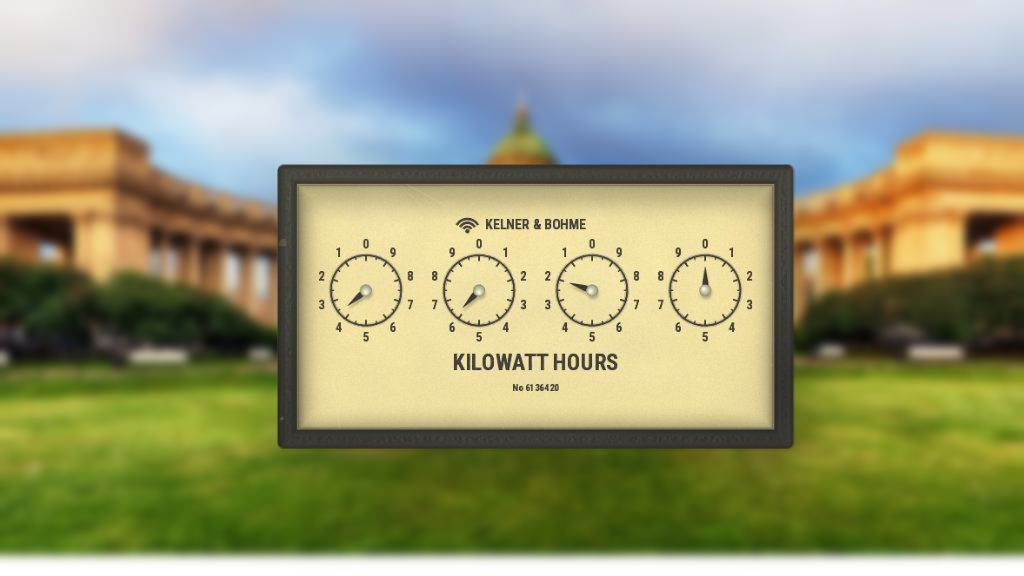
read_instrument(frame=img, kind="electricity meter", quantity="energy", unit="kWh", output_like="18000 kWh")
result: 3620 kWh
